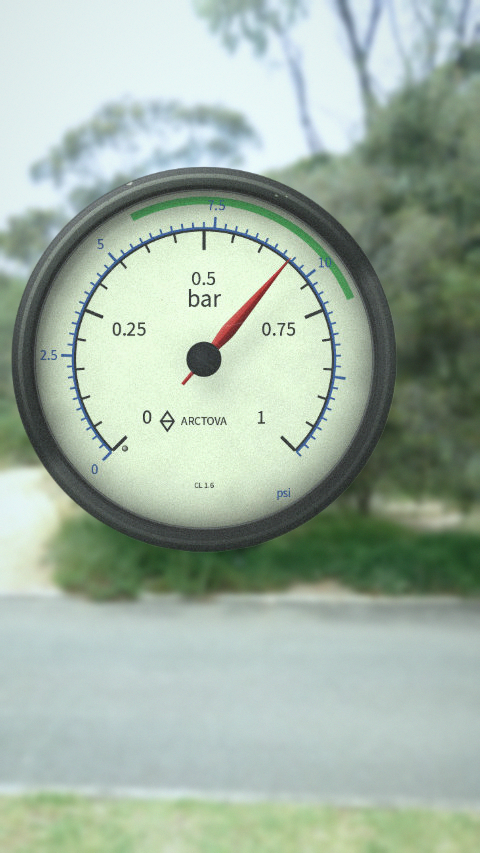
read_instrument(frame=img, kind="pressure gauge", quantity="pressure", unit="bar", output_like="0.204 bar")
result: 0.65 bar
